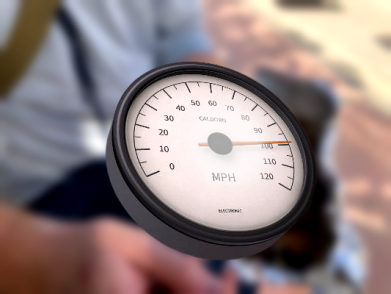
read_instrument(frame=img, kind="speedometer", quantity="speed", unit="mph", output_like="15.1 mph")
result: 100 mph
